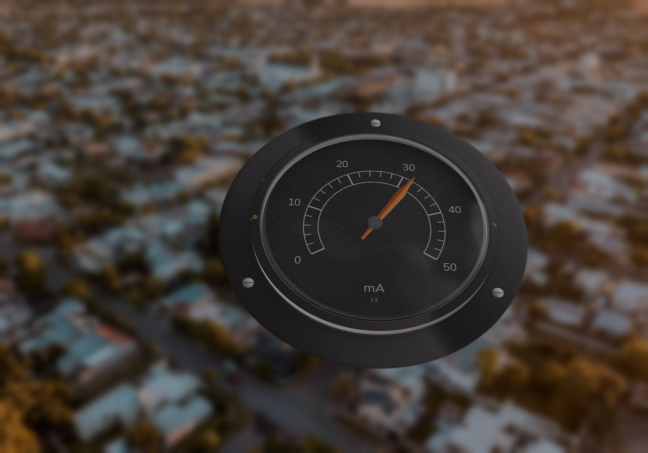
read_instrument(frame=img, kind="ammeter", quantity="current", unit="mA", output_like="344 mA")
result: 32 mA
